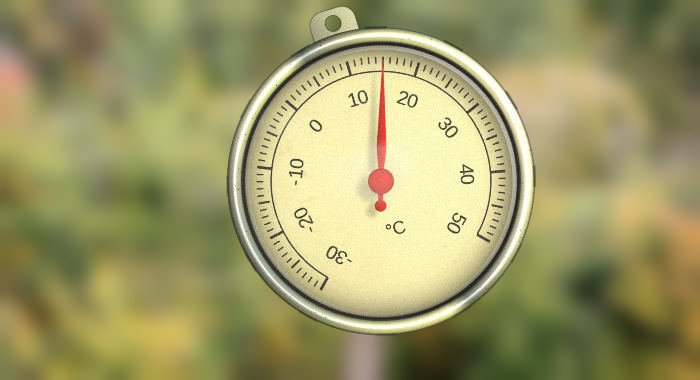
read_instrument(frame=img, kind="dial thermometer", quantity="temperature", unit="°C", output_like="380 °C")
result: 15 °C
